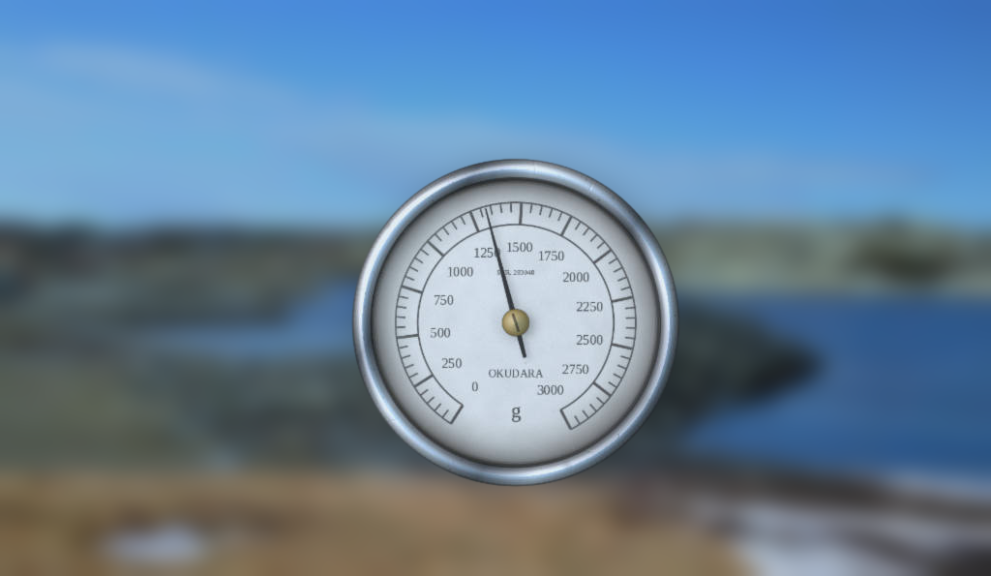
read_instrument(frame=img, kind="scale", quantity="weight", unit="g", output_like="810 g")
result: 1325 g
